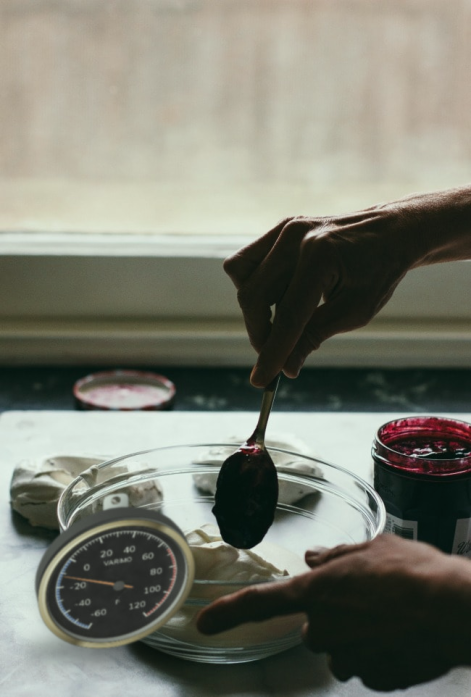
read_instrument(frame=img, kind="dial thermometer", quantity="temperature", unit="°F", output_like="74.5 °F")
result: -10 °F
